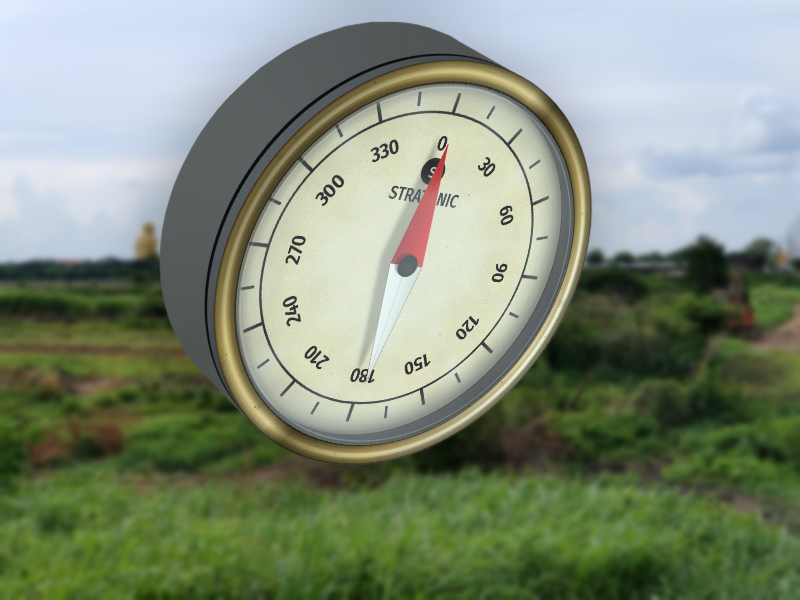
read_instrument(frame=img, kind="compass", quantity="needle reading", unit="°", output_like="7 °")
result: 0 °
